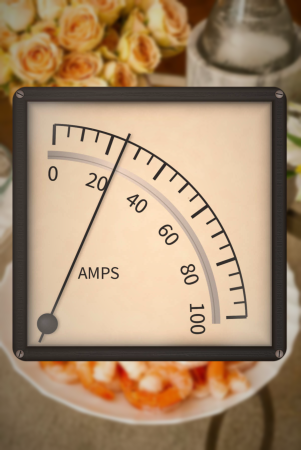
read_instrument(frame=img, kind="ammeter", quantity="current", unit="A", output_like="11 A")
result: 25 A
